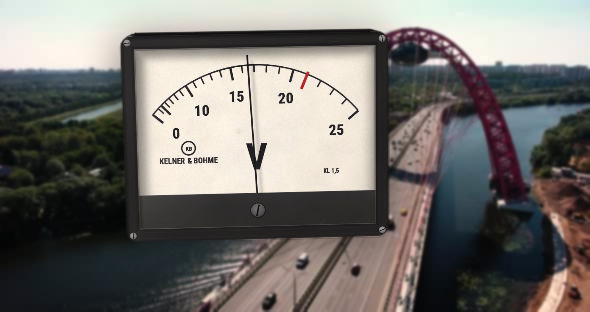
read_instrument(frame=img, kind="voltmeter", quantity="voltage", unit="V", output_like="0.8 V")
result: 16.5 V
